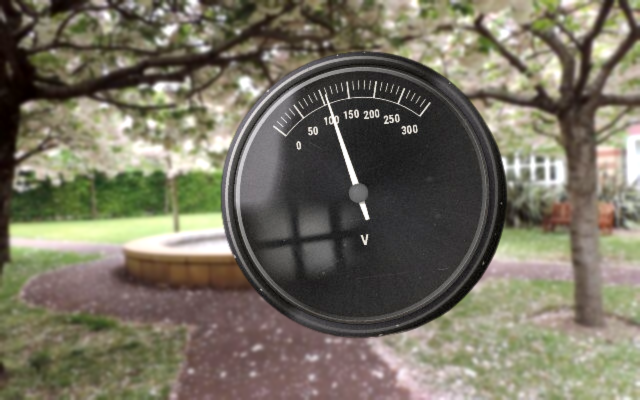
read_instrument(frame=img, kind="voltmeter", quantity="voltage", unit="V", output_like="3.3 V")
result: 110 V
